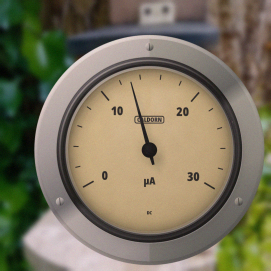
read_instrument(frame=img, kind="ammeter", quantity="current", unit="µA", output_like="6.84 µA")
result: 13 µA
